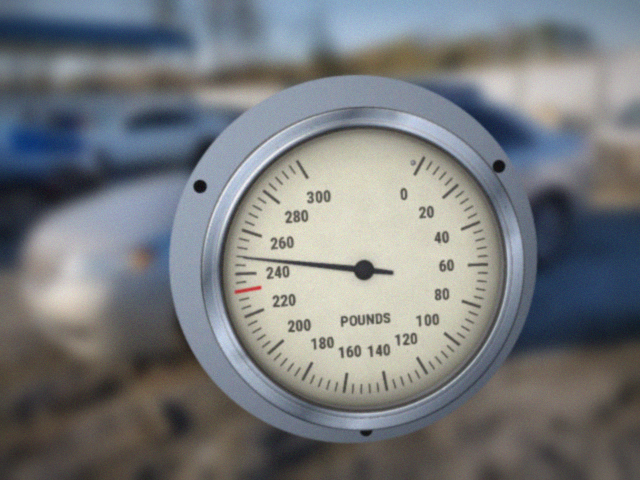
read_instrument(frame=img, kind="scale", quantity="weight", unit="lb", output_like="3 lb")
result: 248 lb
